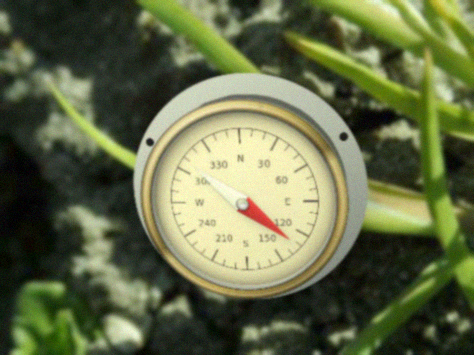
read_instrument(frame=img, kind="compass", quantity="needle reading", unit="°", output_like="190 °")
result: 130 °
